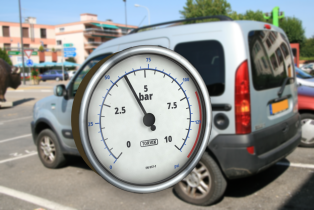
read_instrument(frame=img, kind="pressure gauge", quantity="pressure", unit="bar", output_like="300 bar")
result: 4 bar
